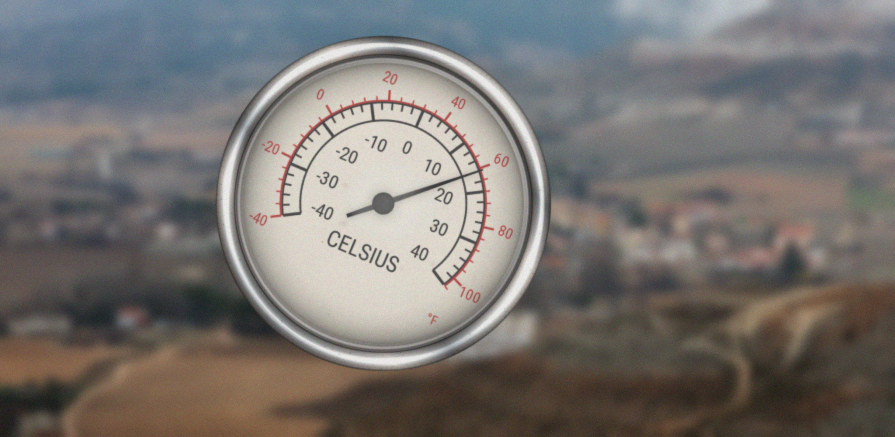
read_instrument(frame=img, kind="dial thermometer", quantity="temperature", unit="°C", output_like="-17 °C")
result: 16 °C
